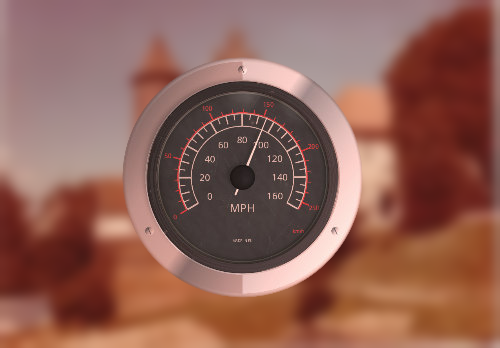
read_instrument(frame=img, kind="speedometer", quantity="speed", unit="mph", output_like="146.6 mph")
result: 95 mph
